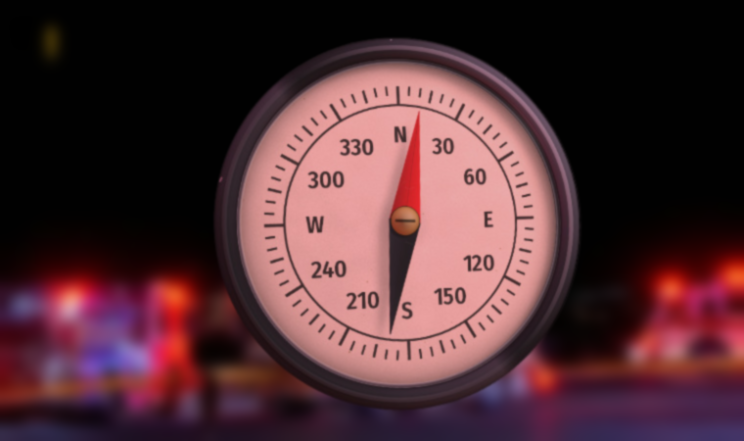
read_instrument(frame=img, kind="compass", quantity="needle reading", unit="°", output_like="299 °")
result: 10 °
